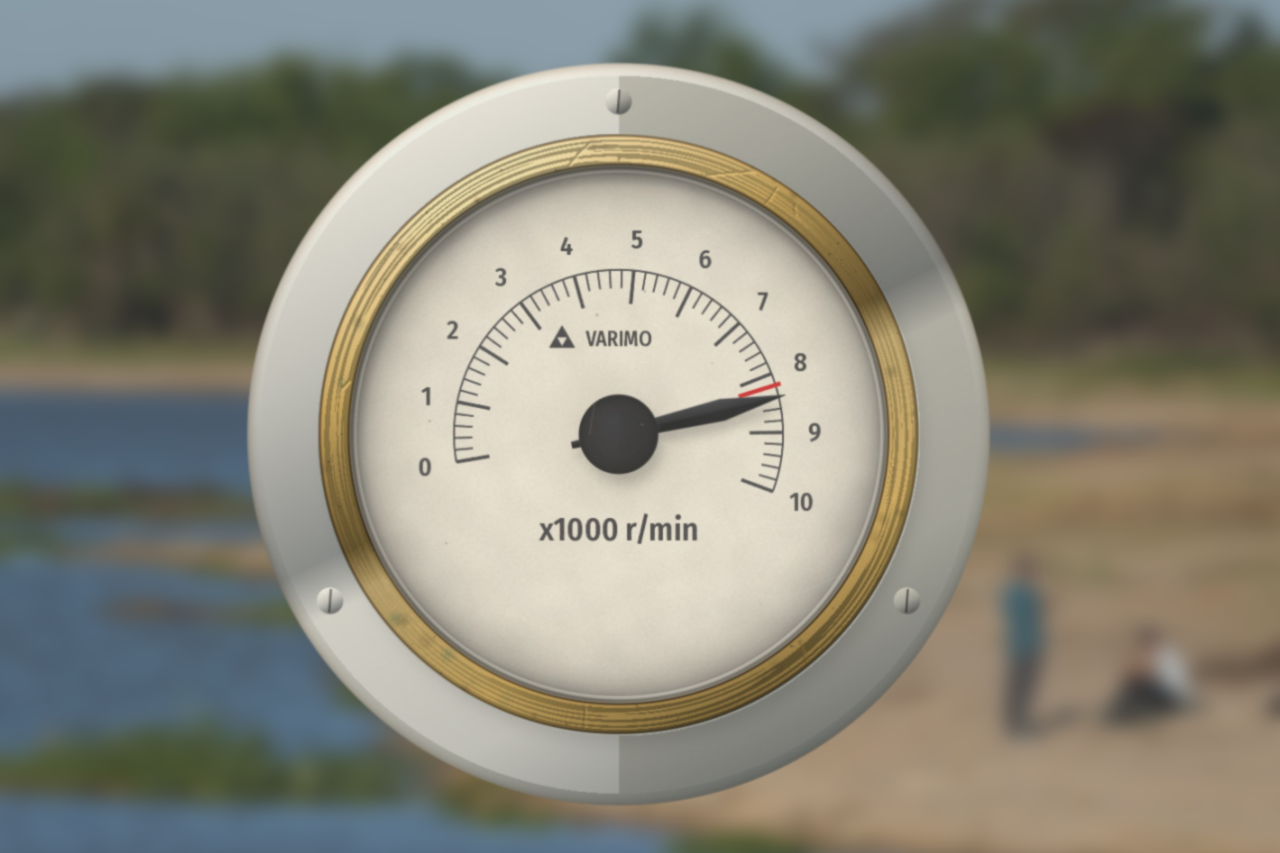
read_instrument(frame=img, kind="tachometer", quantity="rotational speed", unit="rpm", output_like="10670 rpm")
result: 8400 rpm
